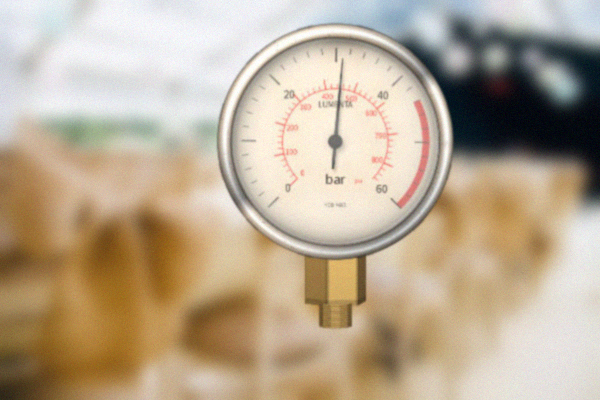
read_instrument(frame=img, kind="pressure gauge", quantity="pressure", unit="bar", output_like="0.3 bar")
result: 31 bar
